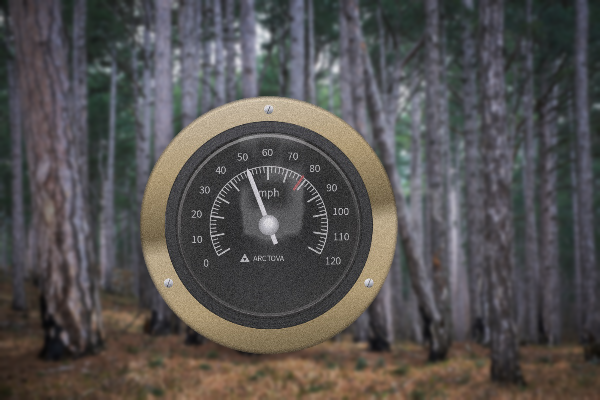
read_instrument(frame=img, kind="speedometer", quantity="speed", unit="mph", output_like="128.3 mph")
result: 50 mph
